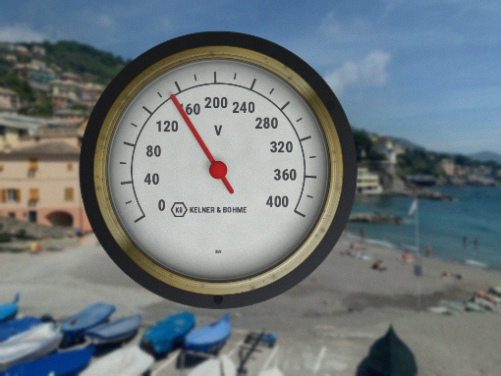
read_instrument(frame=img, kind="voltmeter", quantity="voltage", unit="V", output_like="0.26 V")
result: 150 V
